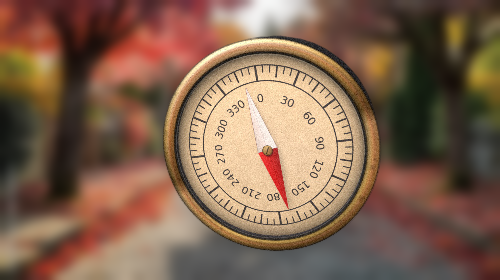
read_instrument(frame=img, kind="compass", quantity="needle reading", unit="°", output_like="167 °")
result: 170 °
